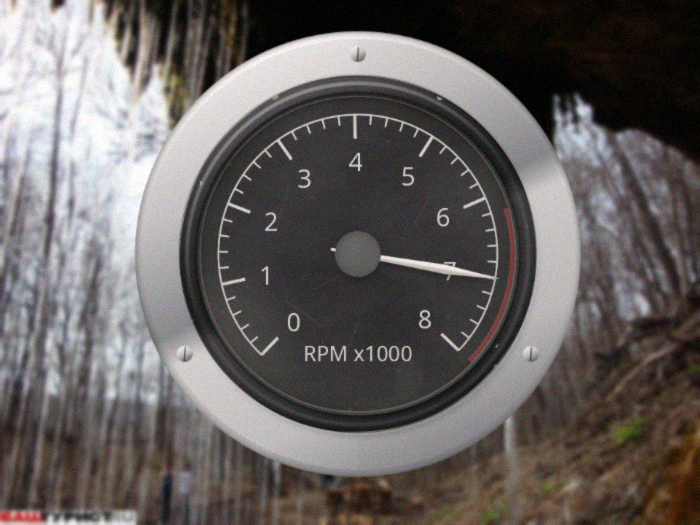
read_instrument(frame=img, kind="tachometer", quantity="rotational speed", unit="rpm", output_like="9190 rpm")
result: 7000 rpm
